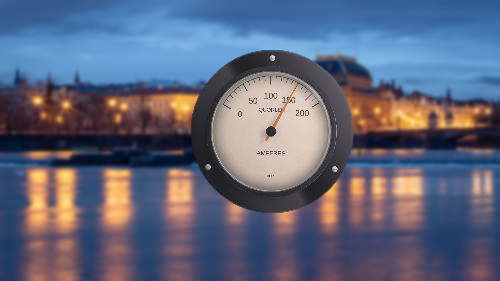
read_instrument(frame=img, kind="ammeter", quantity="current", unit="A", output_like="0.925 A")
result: 150 A
